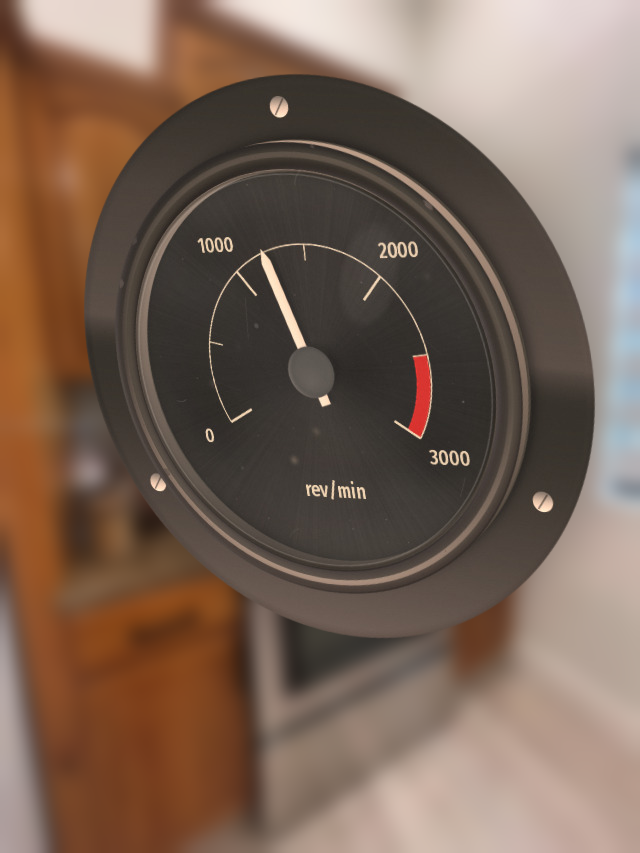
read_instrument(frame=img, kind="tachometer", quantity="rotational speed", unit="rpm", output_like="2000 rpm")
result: 1250 rpm
